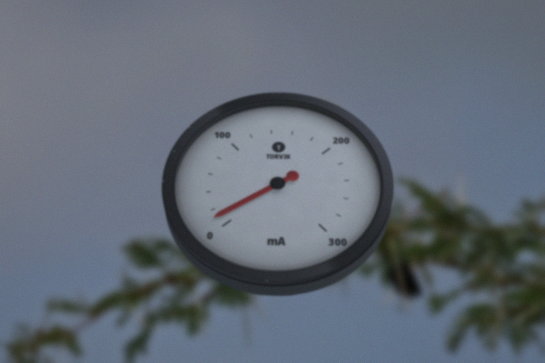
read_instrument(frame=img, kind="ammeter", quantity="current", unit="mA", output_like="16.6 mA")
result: 10 mA
